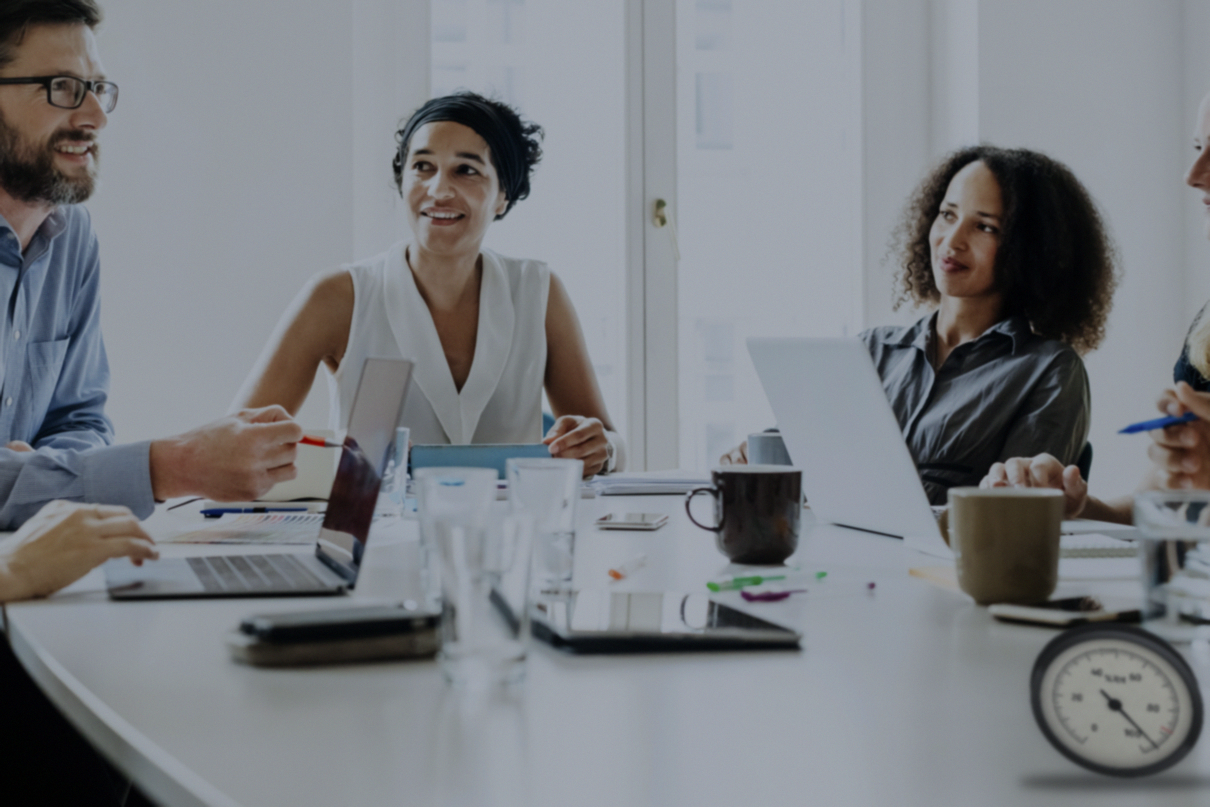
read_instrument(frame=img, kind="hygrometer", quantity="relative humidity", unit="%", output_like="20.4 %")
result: 95 %
